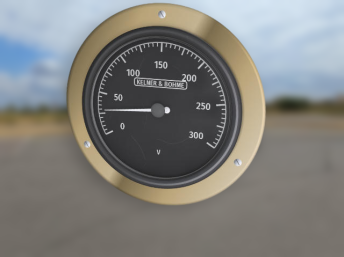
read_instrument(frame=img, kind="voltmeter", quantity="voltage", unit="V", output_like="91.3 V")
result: 30 V
